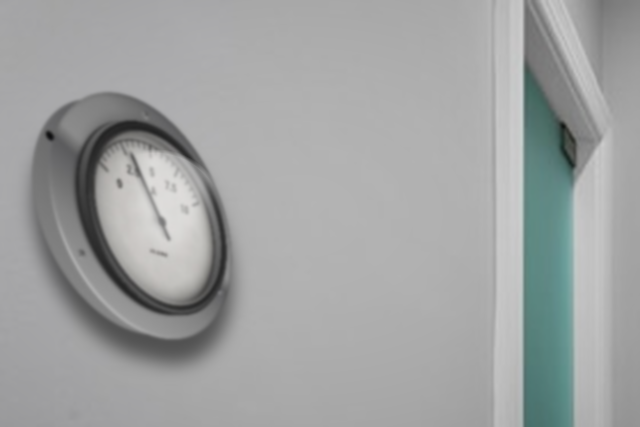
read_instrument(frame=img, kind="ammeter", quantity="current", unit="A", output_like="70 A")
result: 2.5 A
